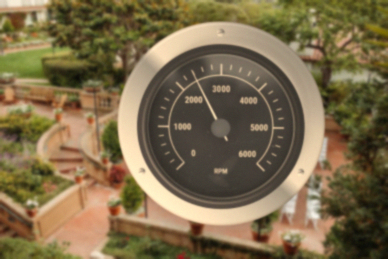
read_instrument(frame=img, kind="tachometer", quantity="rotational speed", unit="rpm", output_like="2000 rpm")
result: 2400 rpm
